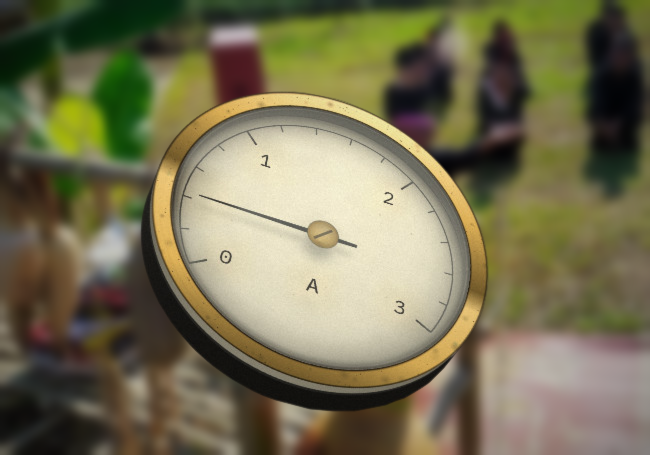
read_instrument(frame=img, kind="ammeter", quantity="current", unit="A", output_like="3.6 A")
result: 0.4 A
